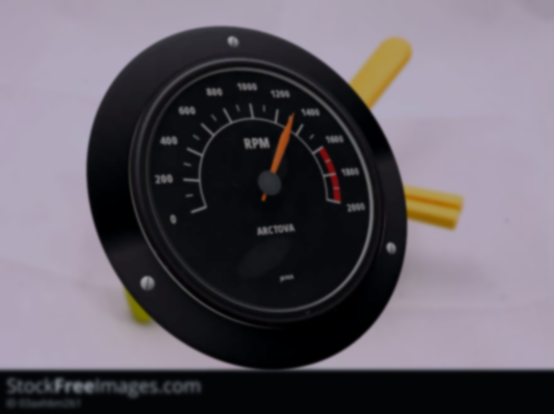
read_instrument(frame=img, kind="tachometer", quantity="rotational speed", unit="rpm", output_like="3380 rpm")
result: 1300 rpm
